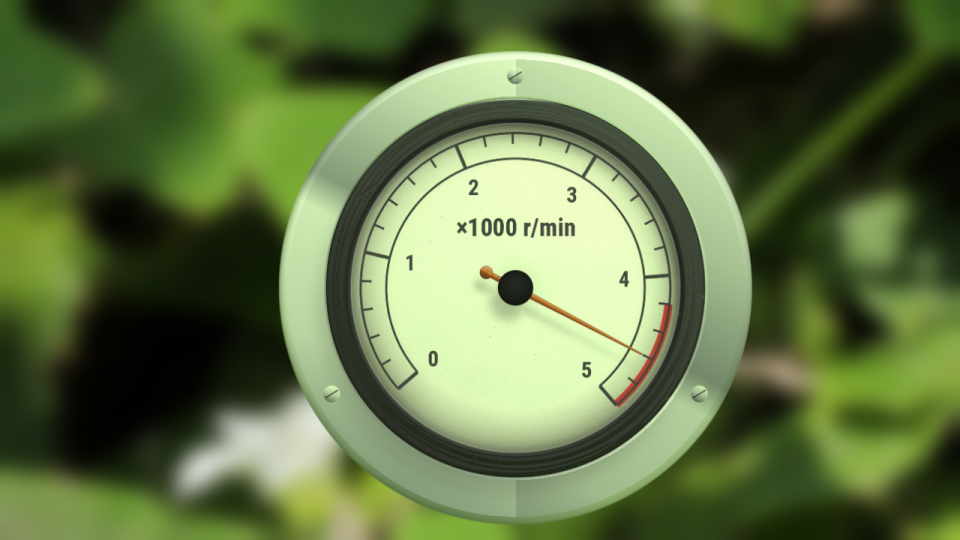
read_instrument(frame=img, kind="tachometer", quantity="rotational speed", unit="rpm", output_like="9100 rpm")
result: 4600 rpm
